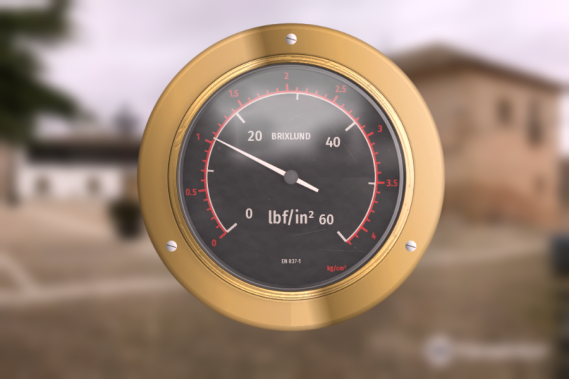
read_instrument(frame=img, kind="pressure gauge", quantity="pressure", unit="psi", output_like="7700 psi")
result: 15 psi
